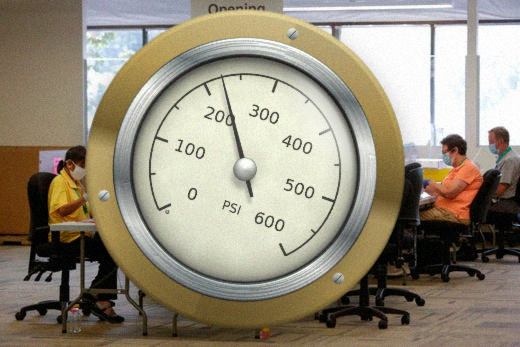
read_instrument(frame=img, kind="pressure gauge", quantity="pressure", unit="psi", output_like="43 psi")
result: 225 psi
